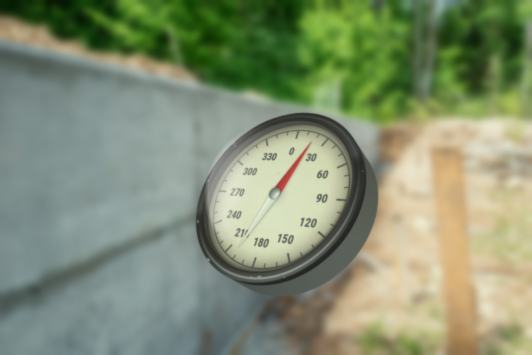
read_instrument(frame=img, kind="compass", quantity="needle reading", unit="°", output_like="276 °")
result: 20 °
